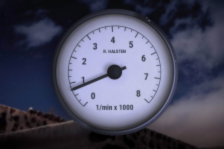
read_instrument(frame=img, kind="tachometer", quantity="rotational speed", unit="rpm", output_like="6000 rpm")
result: 750 rpm
